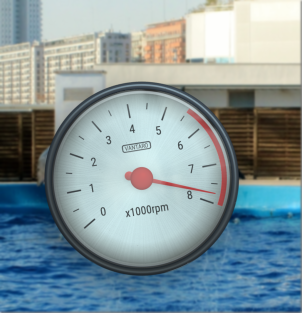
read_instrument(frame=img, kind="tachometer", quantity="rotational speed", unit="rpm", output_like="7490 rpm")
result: 7750 rpm
